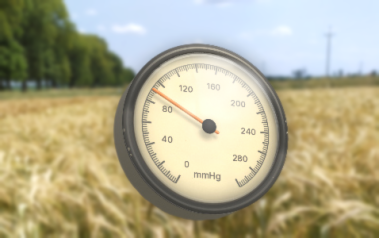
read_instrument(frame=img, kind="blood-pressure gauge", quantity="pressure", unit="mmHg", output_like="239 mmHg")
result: 90 mmHg
